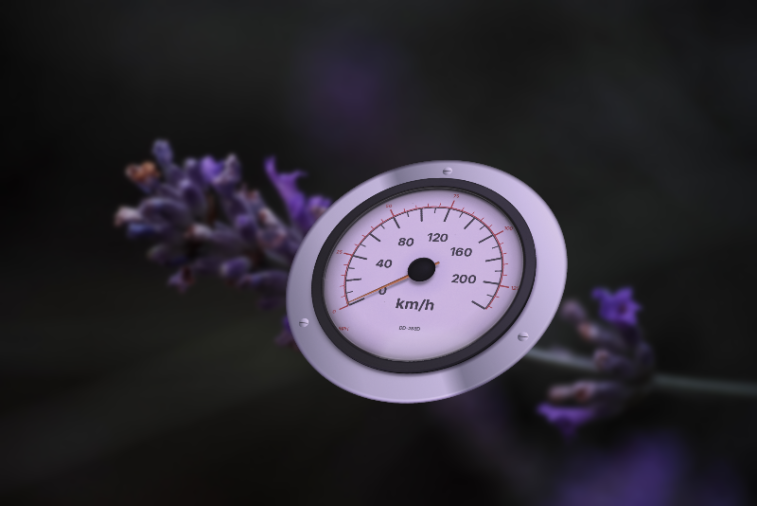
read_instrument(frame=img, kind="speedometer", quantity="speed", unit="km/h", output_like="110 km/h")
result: 0 km/h
